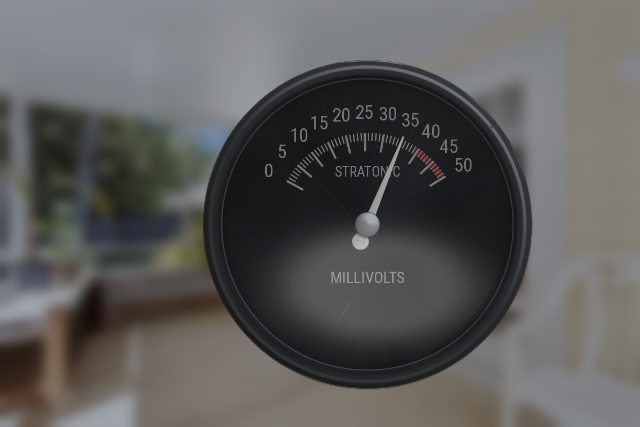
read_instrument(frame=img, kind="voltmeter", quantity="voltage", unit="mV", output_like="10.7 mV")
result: 35 mV
